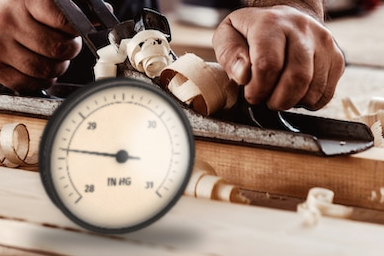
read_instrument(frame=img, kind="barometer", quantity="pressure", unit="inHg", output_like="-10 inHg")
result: 28.6 inHg
